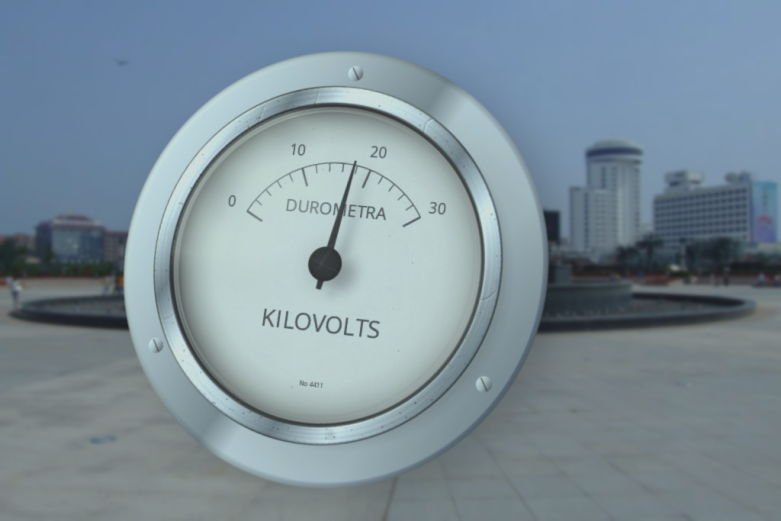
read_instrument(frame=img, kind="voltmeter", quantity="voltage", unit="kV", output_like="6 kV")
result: 18 kV
